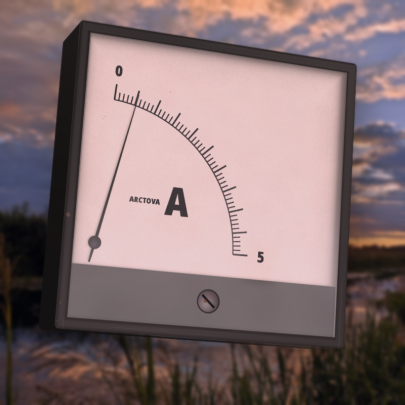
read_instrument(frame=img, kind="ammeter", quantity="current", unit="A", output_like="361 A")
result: 0.5 A
